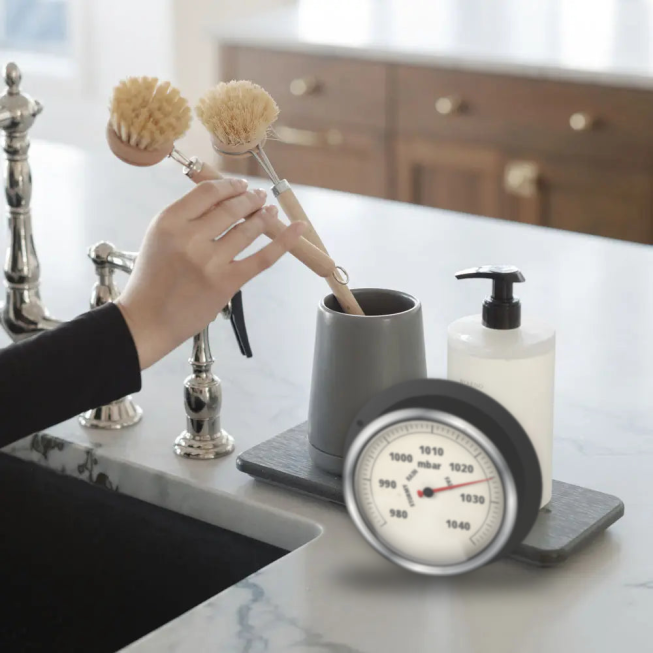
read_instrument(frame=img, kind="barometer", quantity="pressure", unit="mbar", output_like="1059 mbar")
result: 1025 mbar
